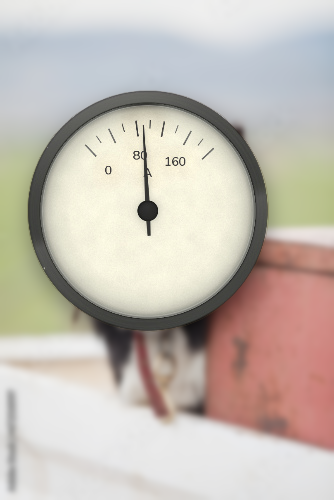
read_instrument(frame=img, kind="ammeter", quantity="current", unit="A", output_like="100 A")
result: 90 A
